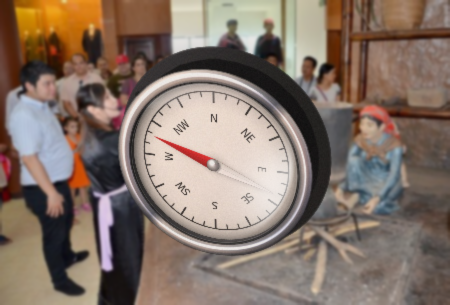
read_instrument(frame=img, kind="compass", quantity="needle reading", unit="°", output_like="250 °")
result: 290 °
